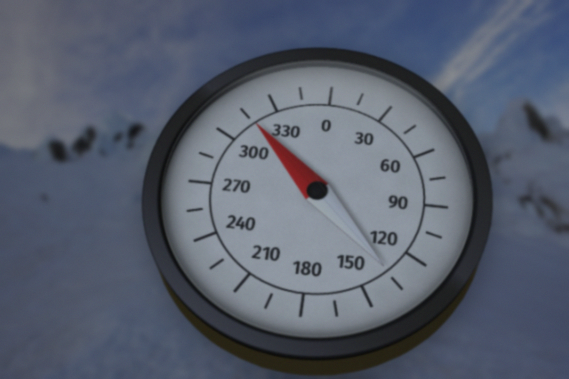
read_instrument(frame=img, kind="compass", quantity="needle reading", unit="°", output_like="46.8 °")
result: 315 °
